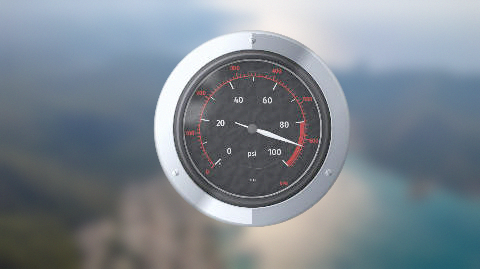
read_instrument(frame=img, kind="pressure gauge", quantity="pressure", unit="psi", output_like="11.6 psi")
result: 90 psi
